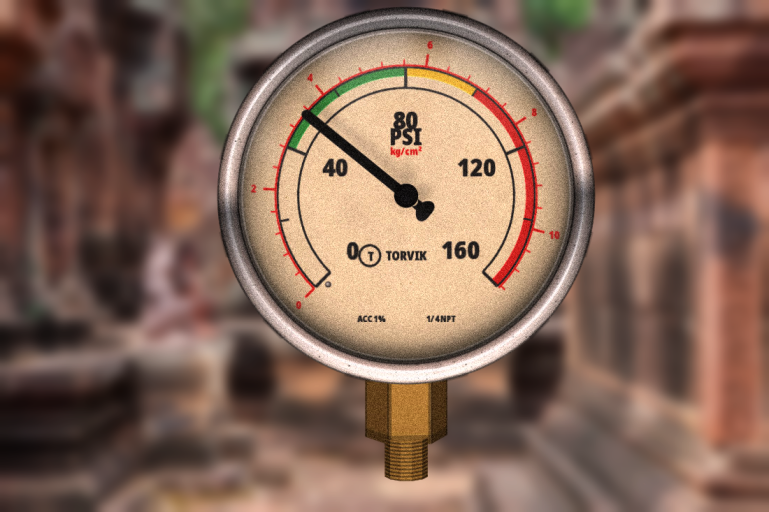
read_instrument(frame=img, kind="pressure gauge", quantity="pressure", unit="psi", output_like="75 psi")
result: 50 psi
